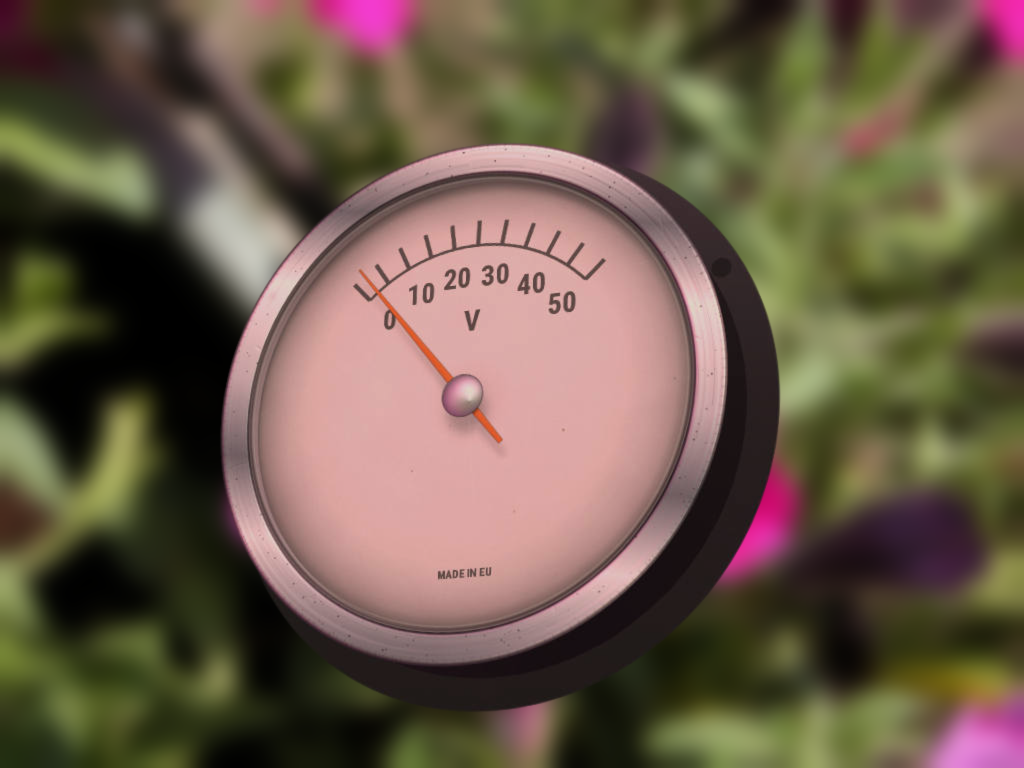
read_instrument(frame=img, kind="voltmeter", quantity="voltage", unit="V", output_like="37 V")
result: 2.5 V
